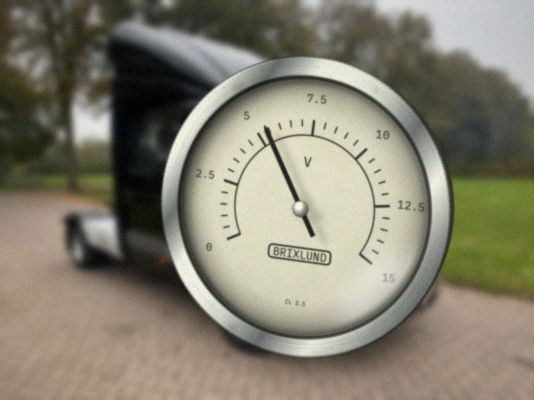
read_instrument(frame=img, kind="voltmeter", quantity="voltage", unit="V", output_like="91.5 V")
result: 5.5 V
